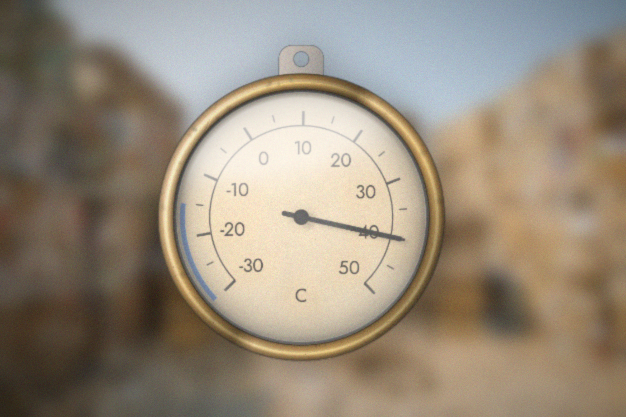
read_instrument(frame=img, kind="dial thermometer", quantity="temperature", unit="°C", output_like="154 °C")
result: 40 °C
